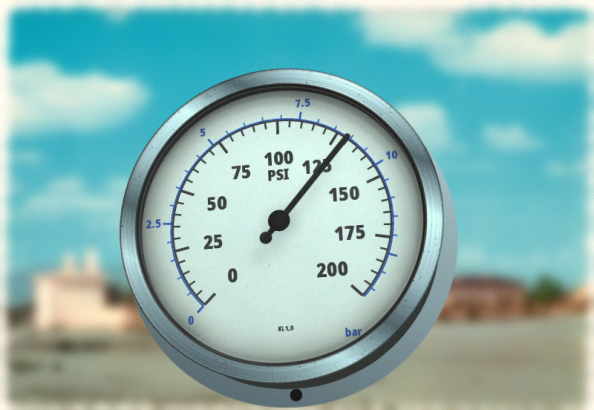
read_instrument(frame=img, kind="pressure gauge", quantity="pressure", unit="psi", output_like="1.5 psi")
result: 130 psi
